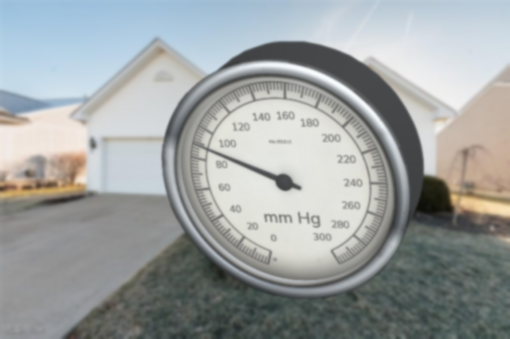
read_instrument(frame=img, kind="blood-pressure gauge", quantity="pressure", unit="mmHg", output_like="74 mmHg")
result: 90 mmHg
